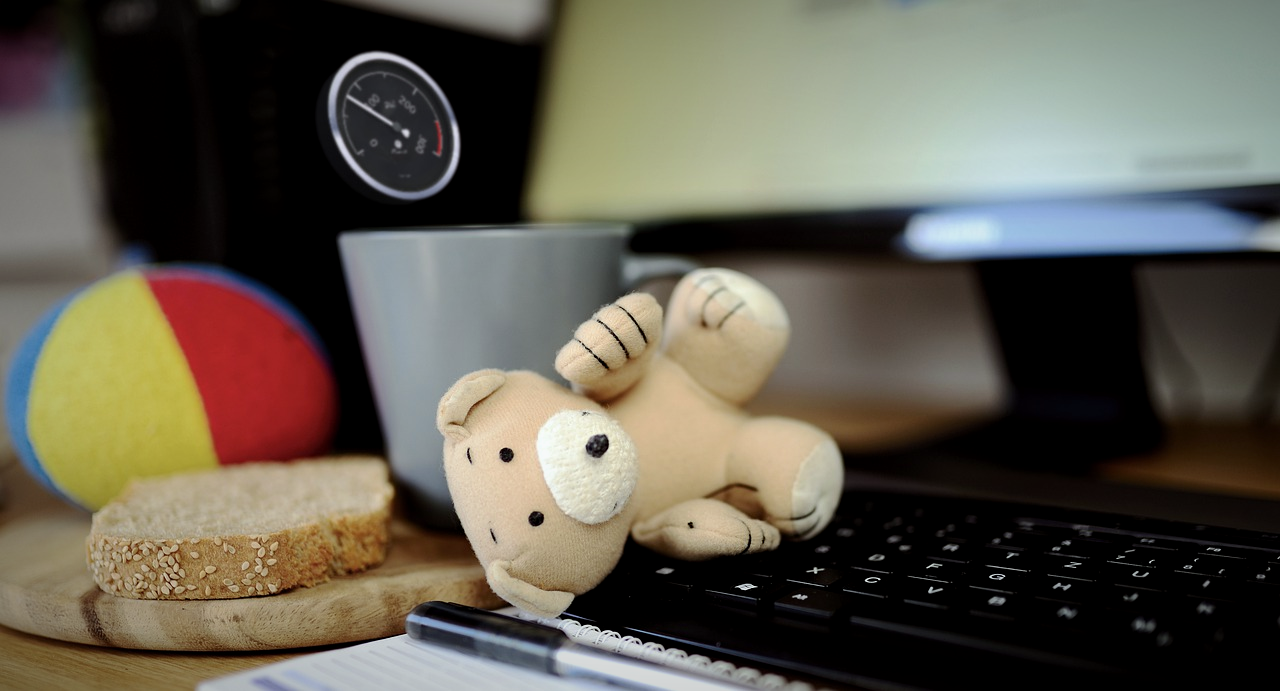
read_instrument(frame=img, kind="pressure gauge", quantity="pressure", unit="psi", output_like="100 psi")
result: 75 psi
